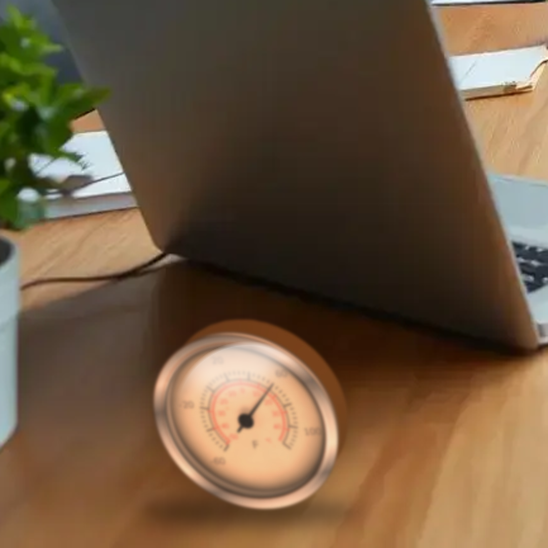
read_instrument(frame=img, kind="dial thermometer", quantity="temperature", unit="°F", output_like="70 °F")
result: 60 °F
